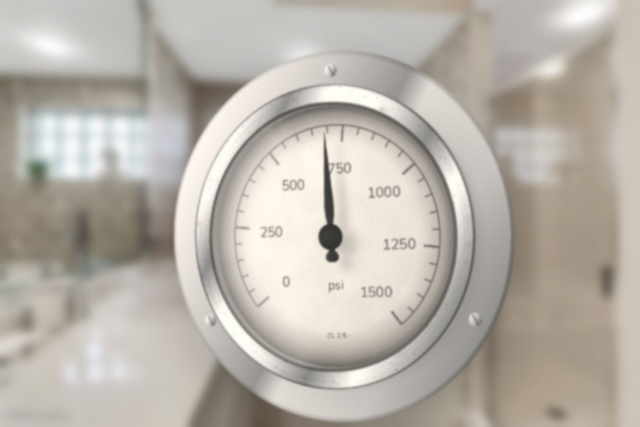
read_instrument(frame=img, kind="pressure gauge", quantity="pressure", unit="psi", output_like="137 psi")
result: 700 psi
